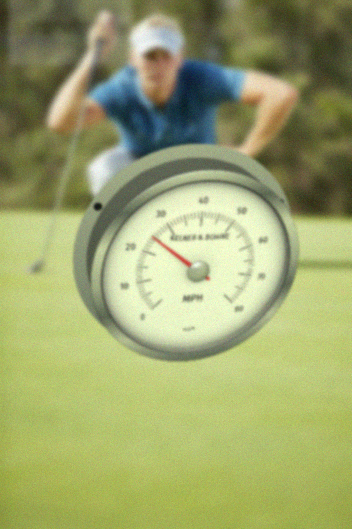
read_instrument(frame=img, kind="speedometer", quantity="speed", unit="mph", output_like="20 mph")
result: 25 mph
